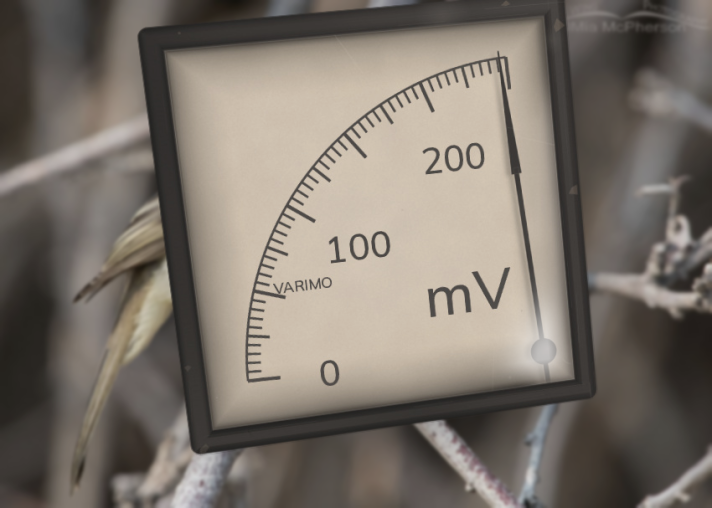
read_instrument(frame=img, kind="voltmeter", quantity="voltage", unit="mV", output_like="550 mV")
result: 245 mV
